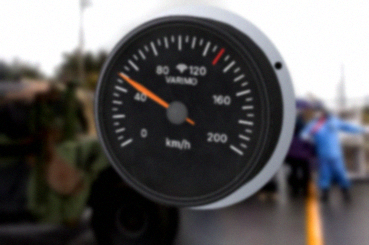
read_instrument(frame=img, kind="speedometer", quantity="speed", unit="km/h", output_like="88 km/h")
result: 50 km/h
